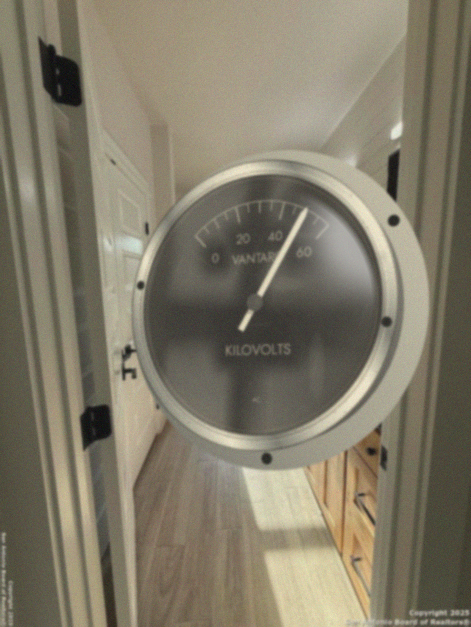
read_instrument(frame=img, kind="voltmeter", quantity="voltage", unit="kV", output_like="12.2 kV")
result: 50 kV
